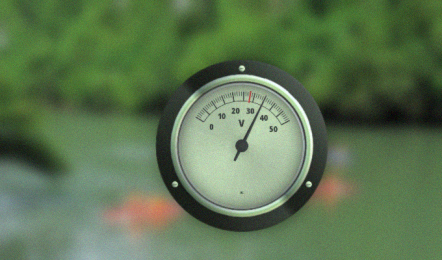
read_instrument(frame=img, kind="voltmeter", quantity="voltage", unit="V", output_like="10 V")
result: 35 V
